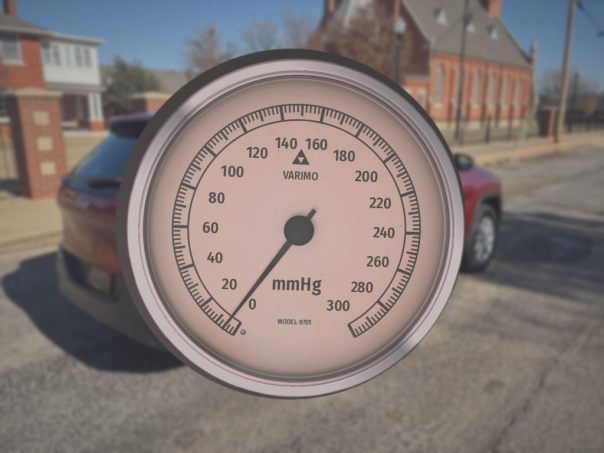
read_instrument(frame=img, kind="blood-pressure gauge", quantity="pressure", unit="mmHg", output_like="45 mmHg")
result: 6 mmHg
